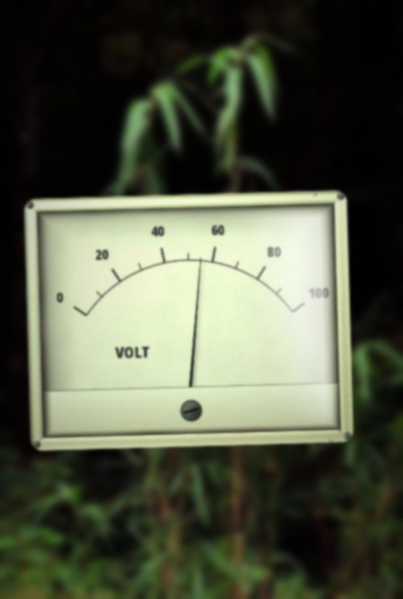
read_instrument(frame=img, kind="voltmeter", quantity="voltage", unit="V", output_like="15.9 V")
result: 55 V
